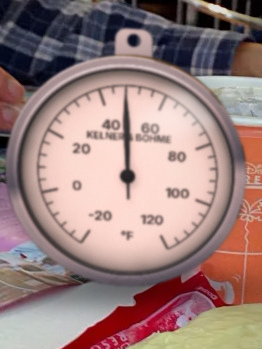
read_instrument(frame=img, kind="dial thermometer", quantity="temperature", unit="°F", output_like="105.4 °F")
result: 48 °F
